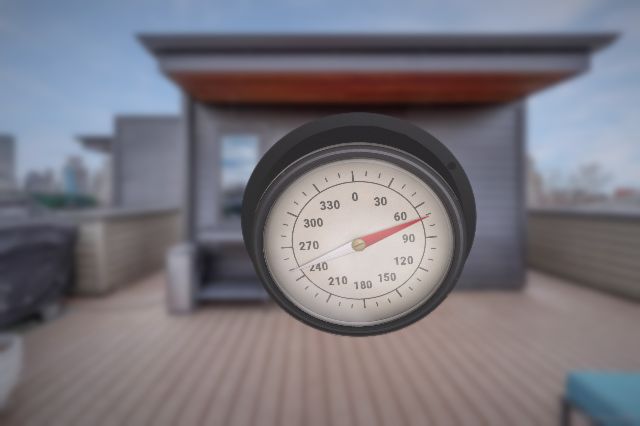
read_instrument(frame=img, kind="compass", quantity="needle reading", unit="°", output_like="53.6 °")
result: 70 °
